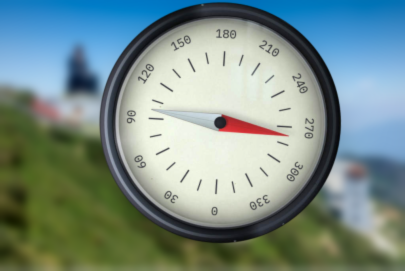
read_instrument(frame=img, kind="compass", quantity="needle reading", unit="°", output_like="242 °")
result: 277.5 °
